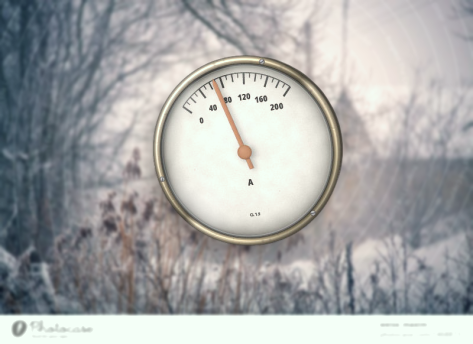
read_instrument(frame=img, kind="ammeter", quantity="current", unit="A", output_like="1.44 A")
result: 70 A
